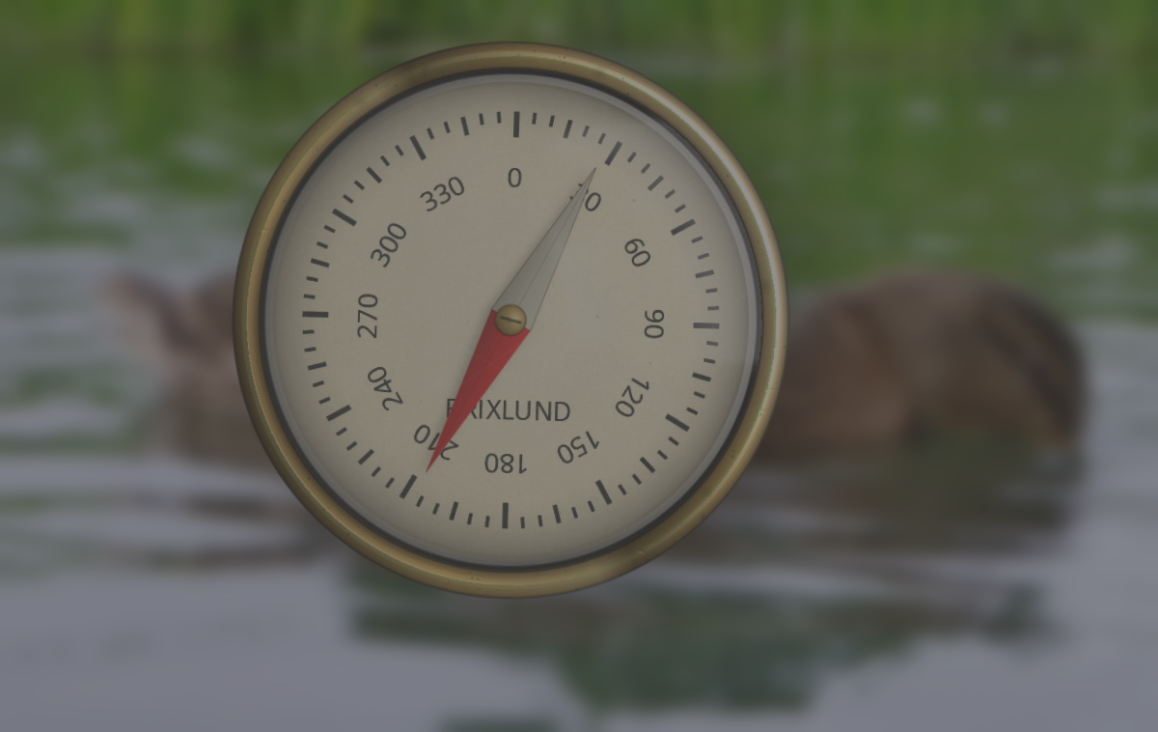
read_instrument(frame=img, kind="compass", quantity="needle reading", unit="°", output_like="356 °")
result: 207.5 °
